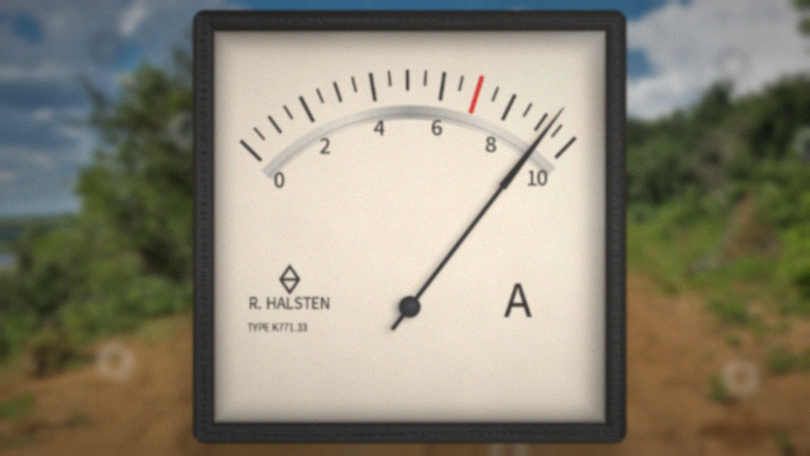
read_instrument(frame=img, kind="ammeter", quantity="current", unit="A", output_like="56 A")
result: 9.25 A
